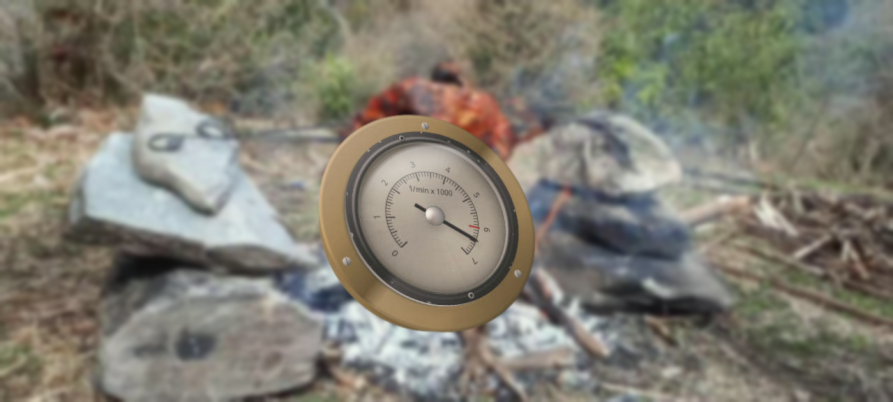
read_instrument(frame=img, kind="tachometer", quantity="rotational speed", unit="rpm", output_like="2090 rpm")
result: 6500 rpm
